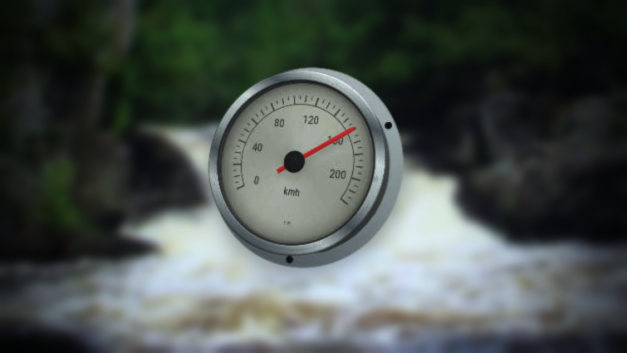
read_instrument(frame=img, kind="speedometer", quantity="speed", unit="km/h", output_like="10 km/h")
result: 160 km/h
